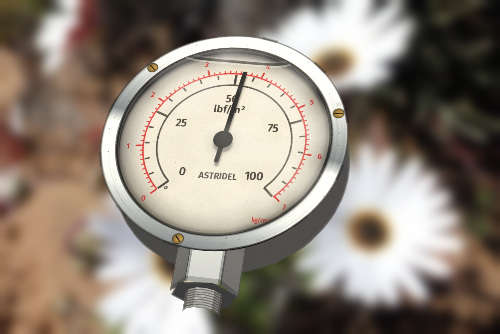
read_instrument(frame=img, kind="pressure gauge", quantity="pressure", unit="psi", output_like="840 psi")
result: 52.5 psi
